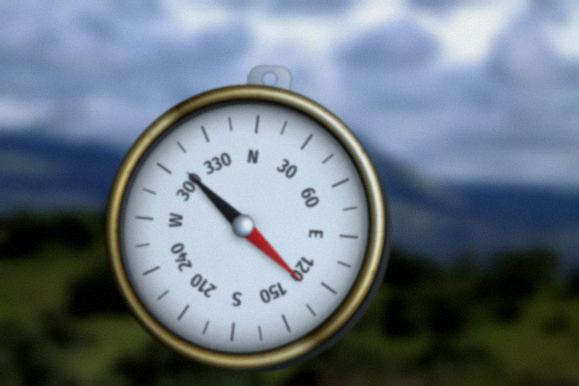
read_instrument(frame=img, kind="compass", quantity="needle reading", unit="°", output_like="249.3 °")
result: 127.5 °
